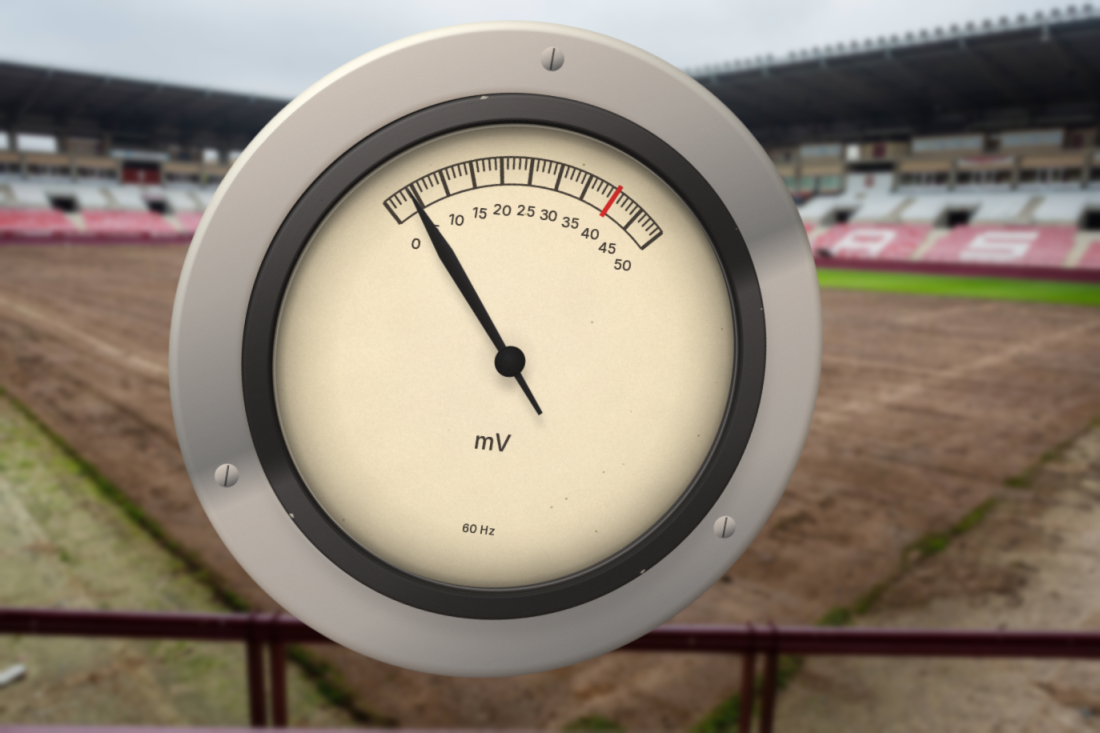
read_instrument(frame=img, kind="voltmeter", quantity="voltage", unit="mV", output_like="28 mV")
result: 4 mV
